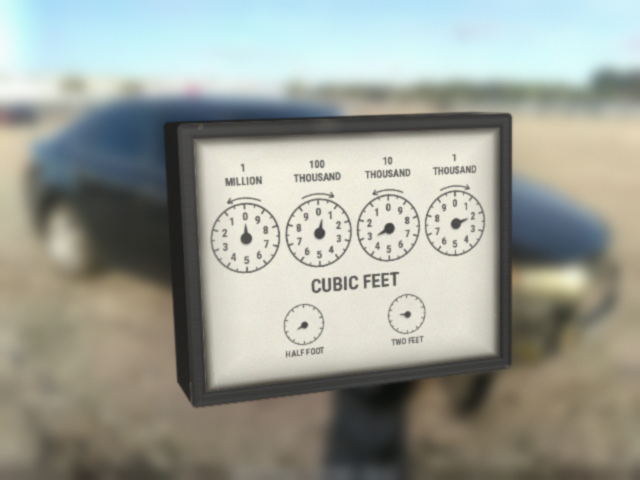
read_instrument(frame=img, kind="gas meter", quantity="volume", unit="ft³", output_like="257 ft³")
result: 3200 ft³
